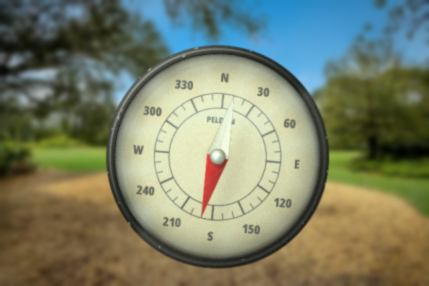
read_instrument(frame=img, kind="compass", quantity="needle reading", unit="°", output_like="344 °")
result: 190 °
